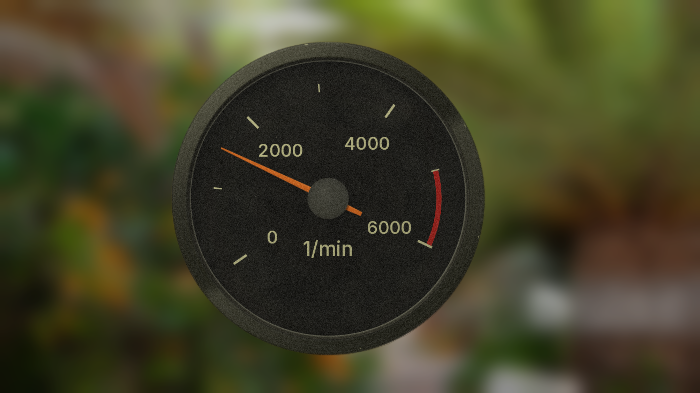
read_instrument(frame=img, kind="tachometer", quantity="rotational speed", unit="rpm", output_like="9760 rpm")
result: 1500 rpm
